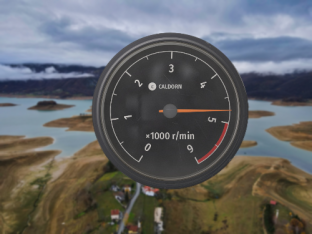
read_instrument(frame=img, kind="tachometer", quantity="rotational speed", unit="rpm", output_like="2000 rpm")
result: 4750 rpm
